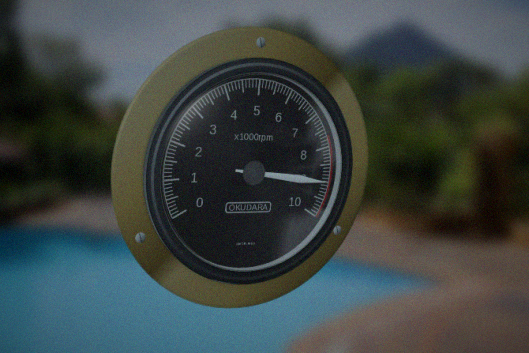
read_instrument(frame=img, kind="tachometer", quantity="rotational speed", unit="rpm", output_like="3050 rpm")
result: 9000 rpm
